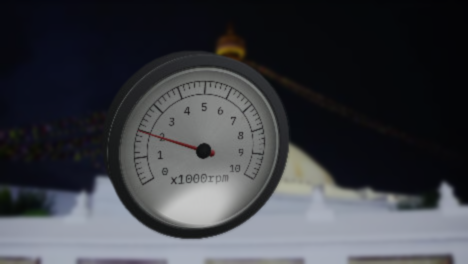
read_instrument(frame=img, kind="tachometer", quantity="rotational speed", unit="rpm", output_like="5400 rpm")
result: 2000 rpm
